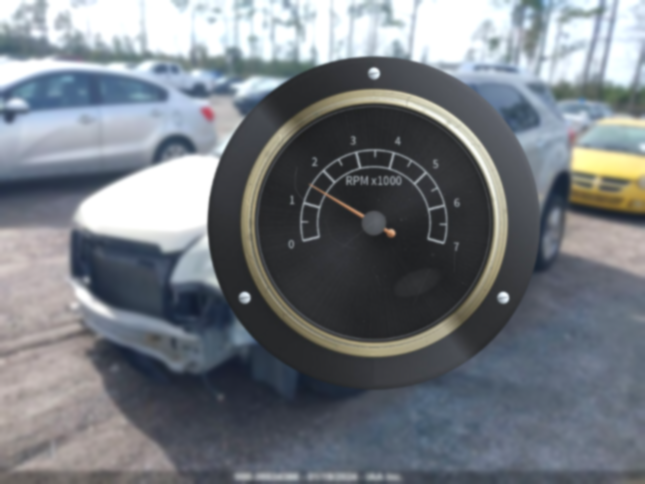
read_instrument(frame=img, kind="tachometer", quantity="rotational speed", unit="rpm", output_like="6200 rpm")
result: 1500 rpm
